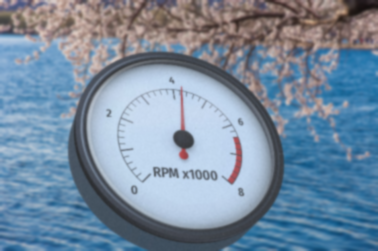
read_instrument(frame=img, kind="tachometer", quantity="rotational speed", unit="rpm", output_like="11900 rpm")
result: 4200 rpm
